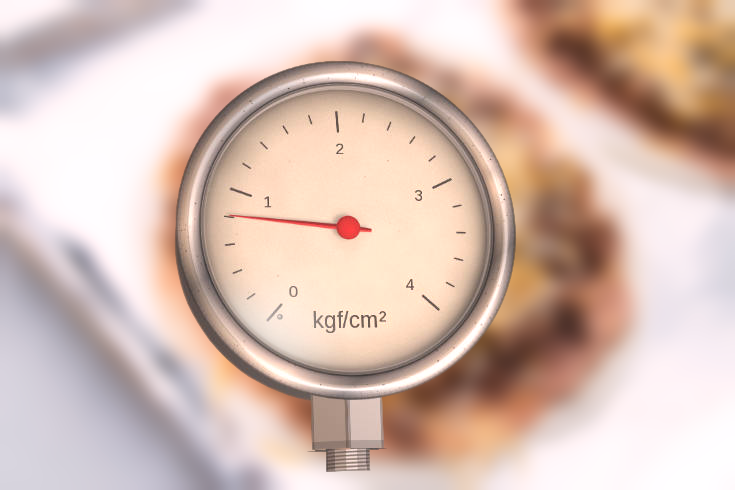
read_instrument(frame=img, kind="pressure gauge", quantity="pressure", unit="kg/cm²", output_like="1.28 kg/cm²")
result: 0.8 kg/cm²
